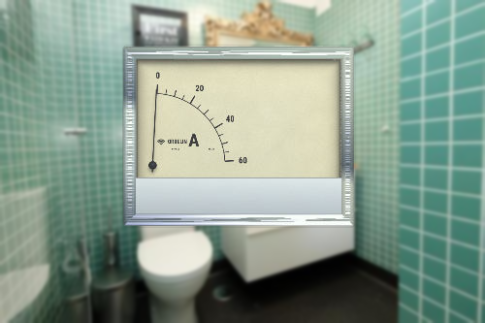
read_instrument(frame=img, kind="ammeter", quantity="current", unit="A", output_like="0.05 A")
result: 0 A
